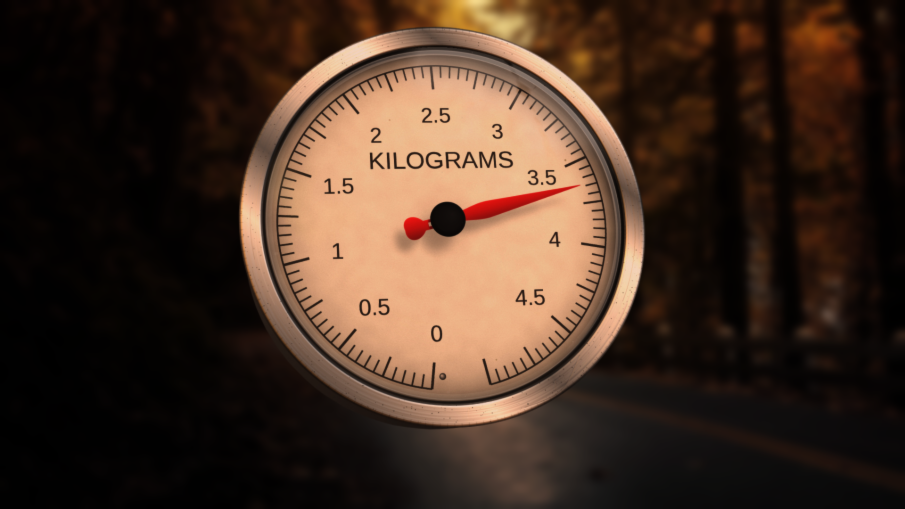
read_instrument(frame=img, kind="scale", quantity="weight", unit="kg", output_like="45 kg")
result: 3.65 kg
